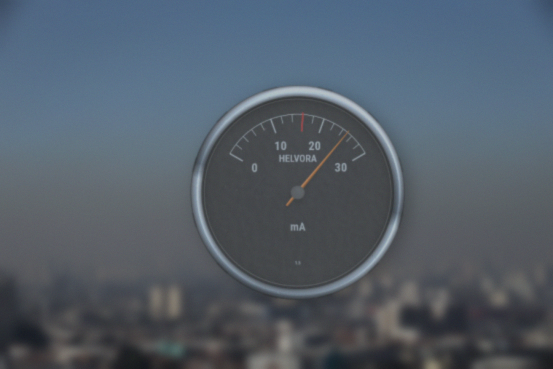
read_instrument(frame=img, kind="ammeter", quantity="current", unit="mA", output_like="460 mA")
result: 25 mA
